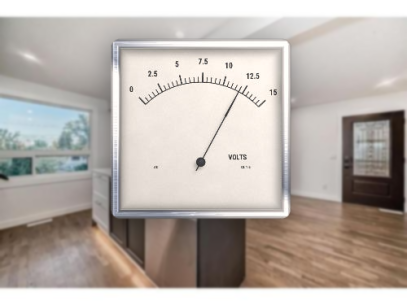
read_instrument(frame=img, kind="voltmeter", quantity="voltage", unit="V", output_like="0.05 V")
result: 12 V
